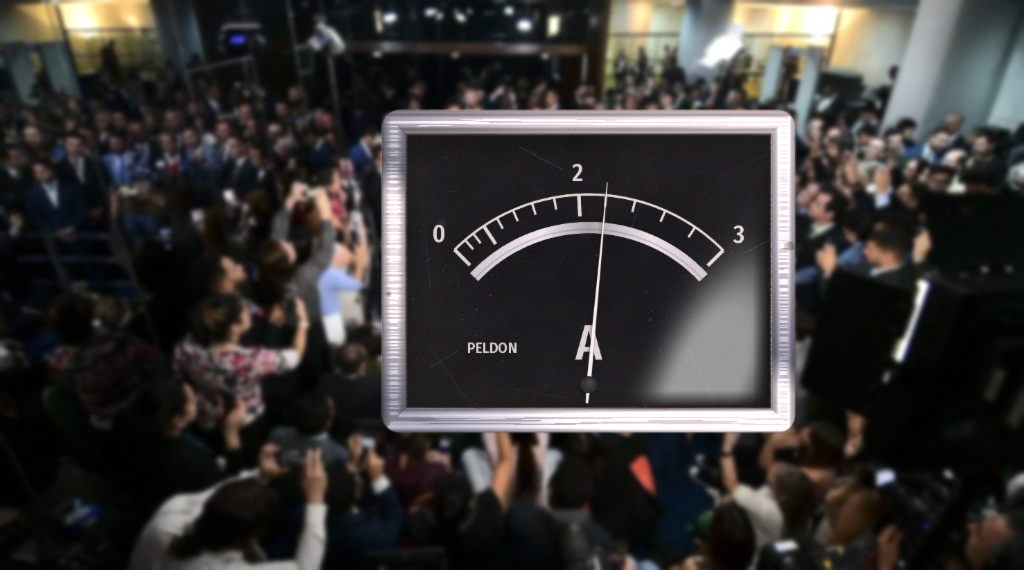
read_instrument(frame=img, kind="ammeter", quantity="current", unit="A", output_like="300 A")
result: 2.2 A
